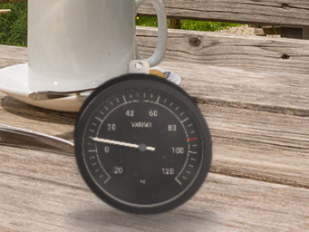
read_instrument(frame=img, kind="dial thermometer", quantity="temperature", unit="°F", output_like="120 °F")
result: 8 °F
